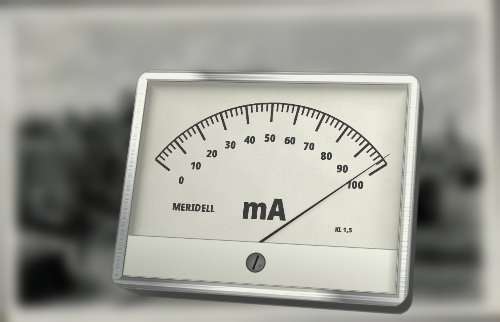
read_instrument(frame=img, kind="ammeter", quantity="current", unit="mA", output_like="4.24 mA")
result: 98 mA
